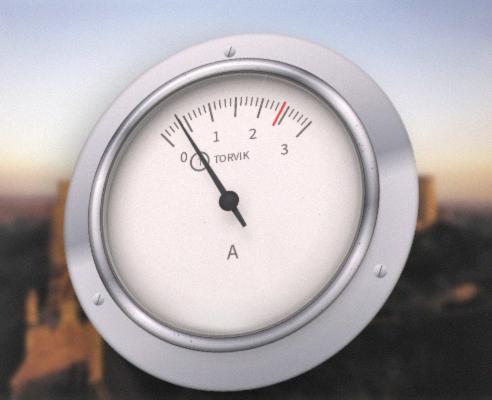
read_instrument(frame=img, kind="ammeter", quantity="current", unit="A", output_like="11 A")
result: 0.4 A
